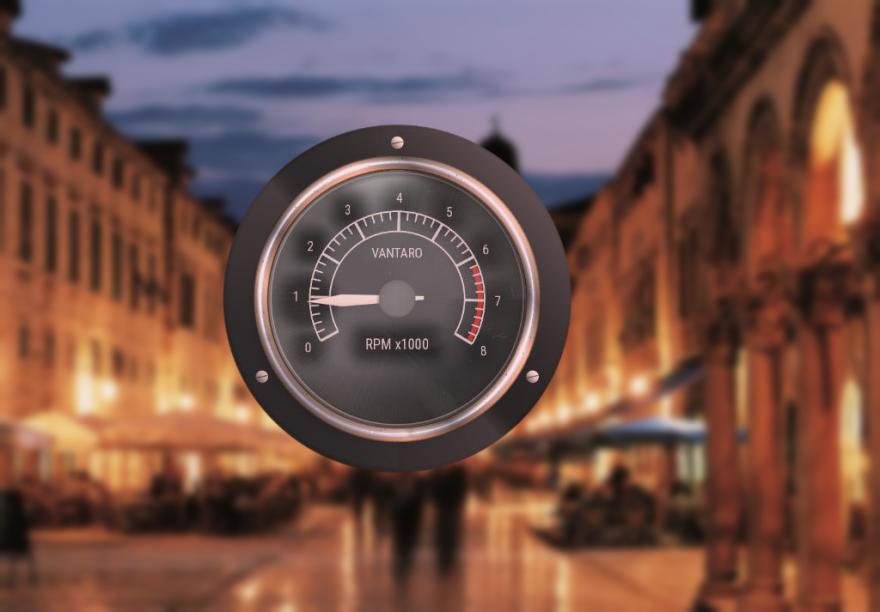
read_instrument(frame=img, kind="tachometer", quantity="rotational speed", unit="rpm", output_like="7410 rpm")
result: 900 rpm
